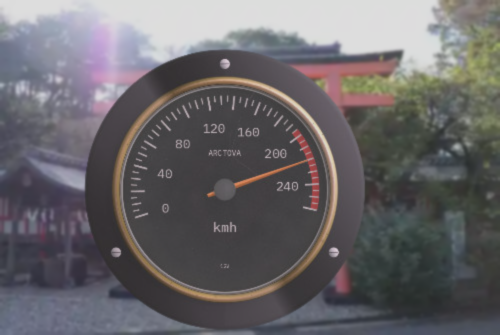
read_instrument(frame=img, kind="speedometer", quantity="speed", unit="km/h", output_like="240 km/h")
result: 220 km/h
